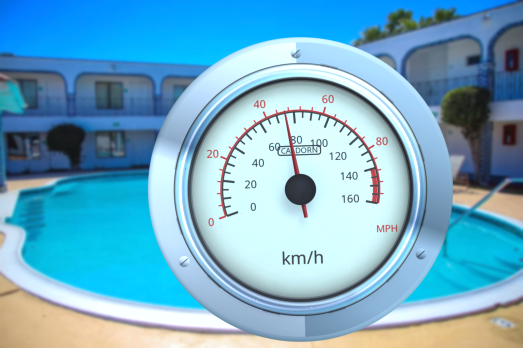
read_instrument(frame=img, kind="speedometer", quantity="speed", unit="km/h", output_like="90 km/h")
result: 75 km/h
